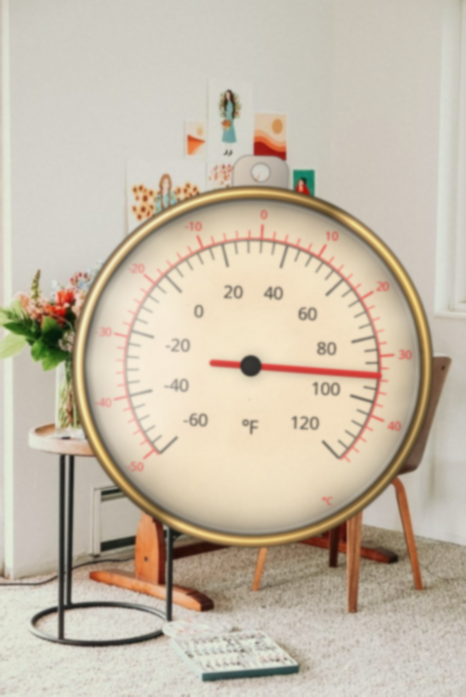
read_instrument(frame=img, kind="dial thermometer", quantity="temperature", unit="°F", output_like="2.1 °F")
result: 92 °F
